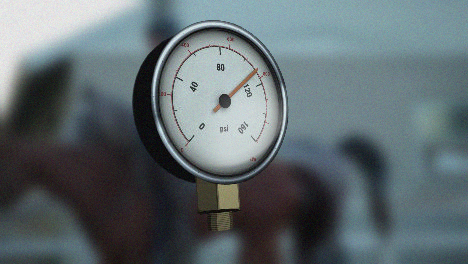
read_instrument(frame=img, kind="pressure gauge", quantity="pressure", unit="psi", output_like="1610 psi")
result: 110 psi
